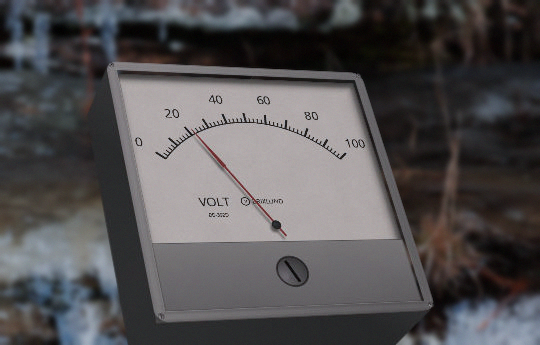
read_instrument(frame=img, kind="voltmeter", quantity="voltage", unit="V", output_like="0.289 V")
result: 20 V
